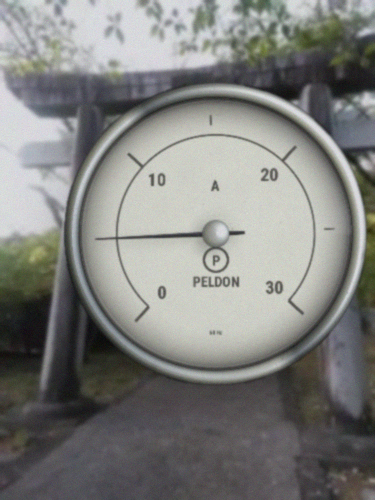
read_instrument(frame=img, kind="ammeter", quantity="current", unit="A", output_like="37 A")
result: 5 A
